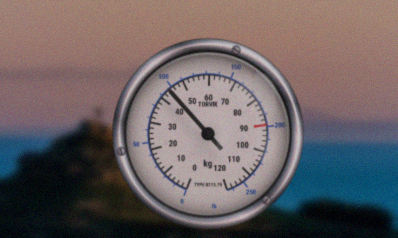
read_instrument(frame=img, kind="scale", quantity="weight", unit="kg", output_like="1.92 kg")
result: 44 kg
